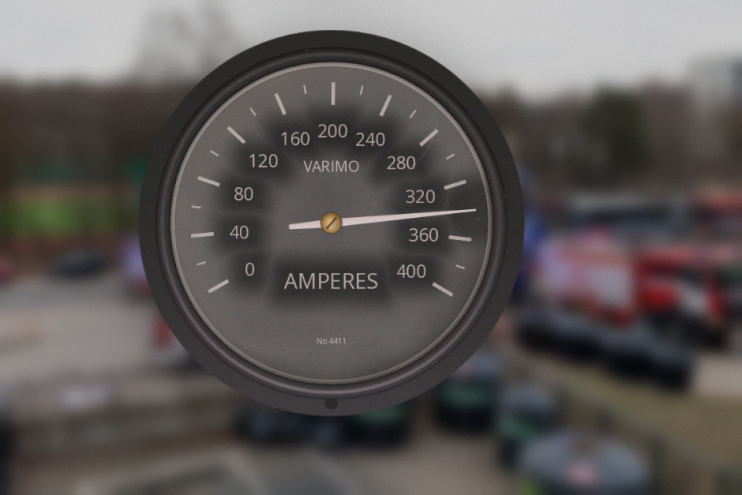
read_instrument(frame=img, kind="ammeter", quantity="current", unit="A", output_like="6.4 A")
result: 340 A
